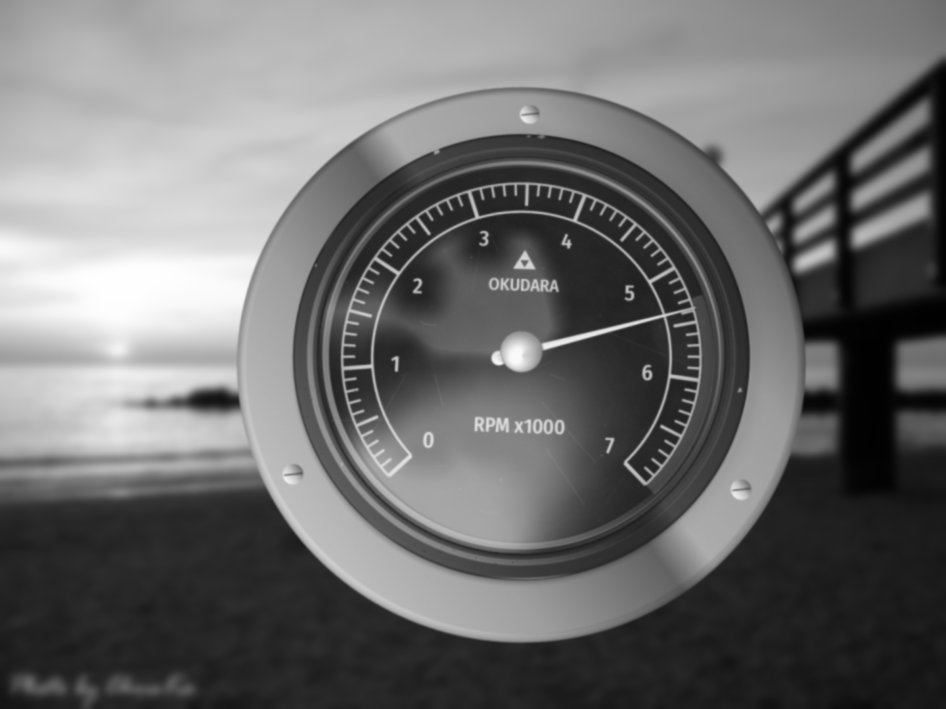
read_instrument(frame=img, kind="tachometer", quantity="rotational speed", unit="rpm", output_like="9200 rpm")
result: 5400 rpm
